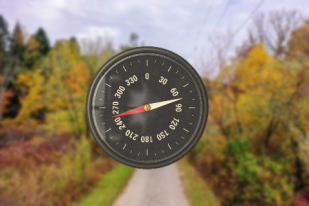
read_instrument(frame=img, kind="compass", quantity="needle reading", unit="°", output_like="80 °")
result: 255 °
